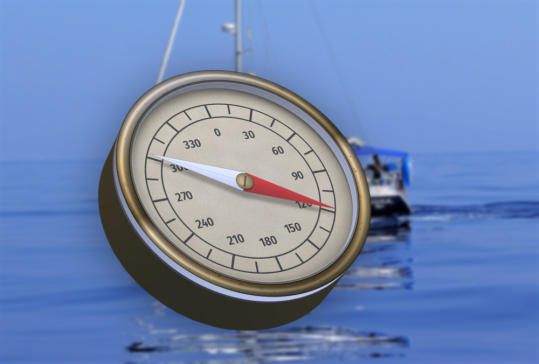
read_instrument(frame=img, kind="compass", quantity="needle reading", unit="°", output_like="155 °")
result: 120 °
